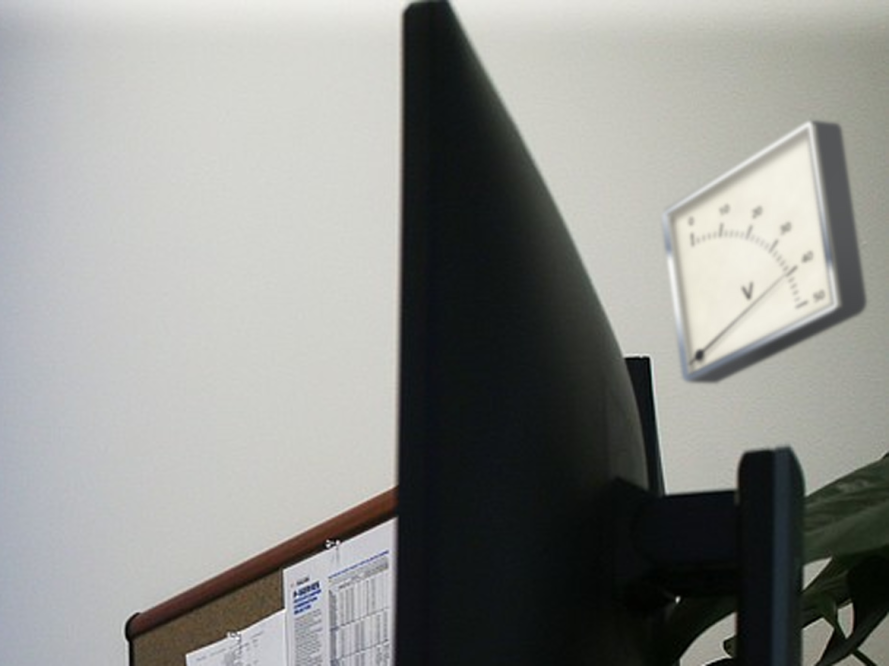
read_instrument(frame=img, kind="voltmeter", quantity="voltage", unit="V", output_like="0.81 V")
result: 40 V
